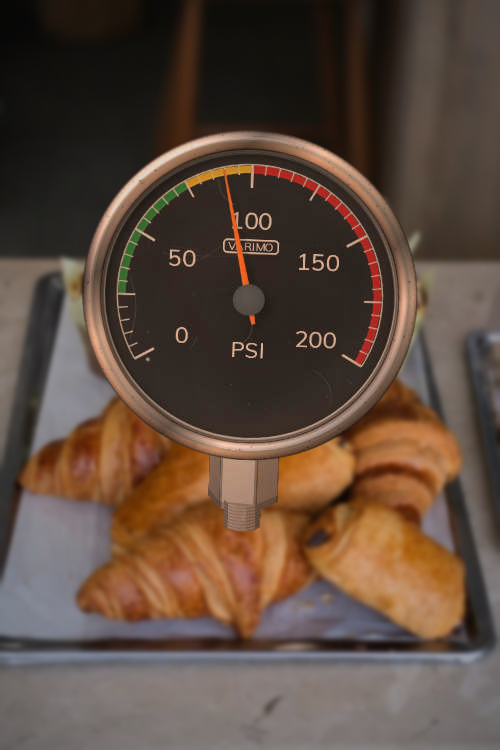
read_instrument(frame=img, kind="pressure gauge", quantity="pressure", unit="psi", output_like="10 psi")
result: 90 psi
